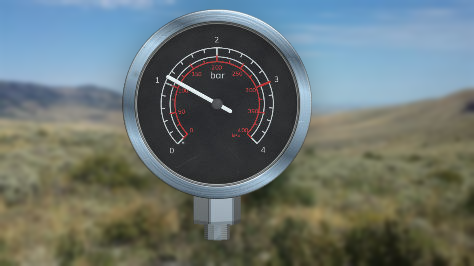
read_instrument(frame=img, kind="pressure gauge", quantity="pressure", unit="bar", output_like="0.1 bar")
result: 1.1 bar
